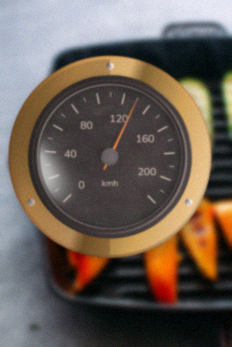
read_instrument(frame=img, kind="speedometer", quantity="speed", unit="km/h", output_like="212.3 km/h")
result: 130 km/h
